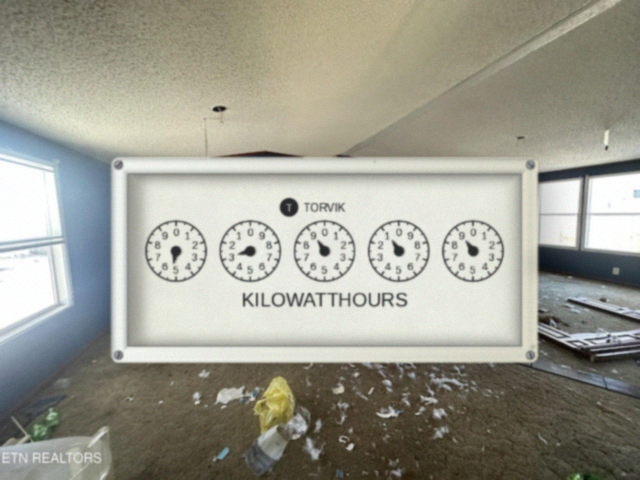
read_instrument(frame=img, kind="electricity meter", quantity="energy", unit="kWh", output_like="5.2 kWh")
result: 52909 kWh
